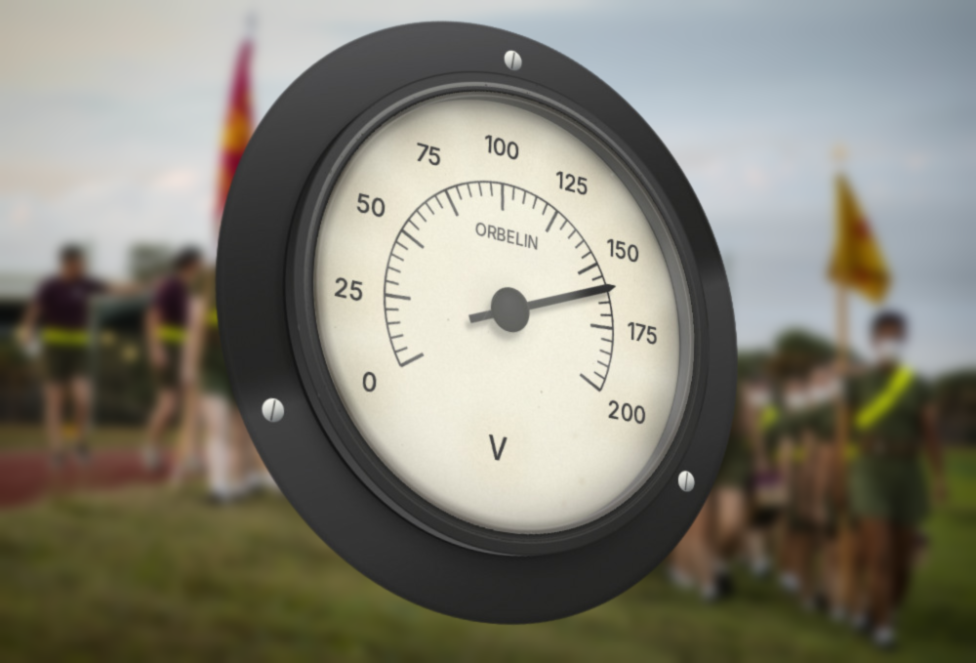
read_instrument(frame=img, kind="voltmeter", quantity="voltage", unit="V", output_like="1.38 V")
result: 160 V
